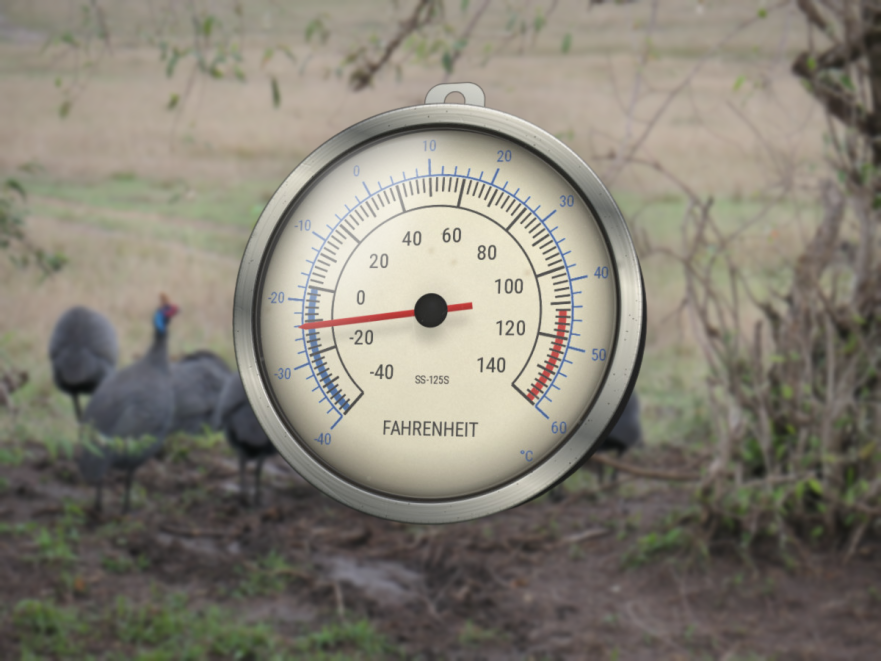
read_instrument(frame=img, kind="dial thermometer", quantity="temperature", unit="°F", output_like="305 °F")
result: -12 °F
